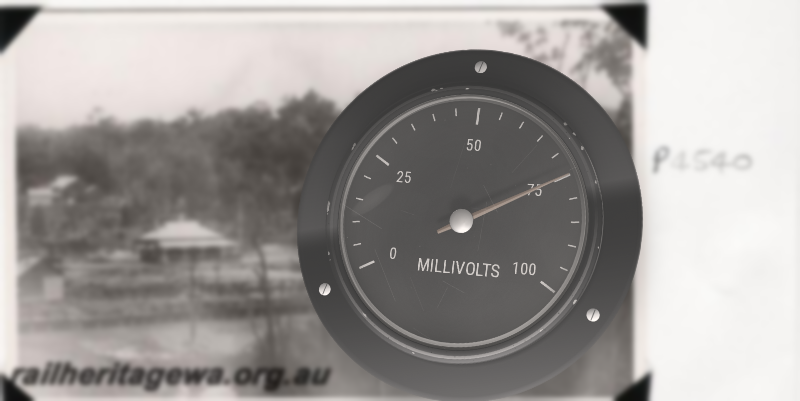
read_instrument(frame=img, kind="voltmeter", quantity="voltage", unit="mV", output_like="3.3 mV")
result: 75 mV
